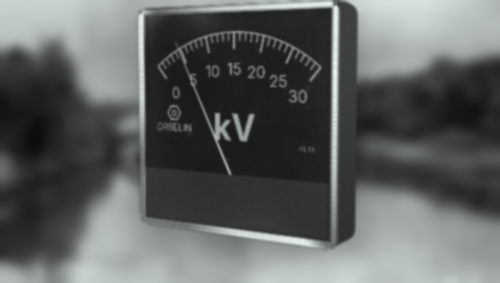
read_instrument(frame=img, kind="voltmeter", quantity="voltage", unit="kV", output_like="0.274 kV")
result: 5 kV
